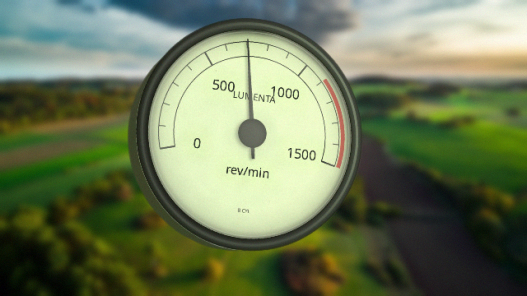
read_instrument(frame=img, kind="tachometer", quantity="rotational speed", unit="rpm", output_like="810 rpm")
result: 700 rpm
